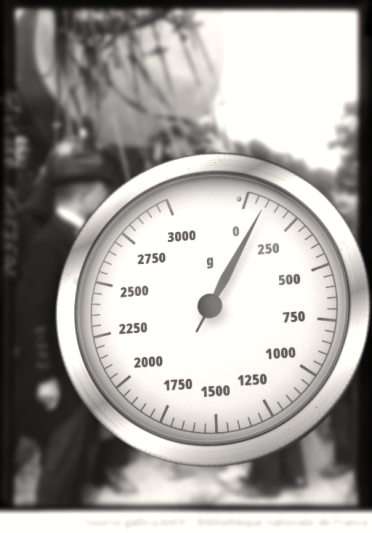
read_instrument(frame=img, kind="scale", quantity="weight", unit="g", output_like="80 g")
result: 100 g
